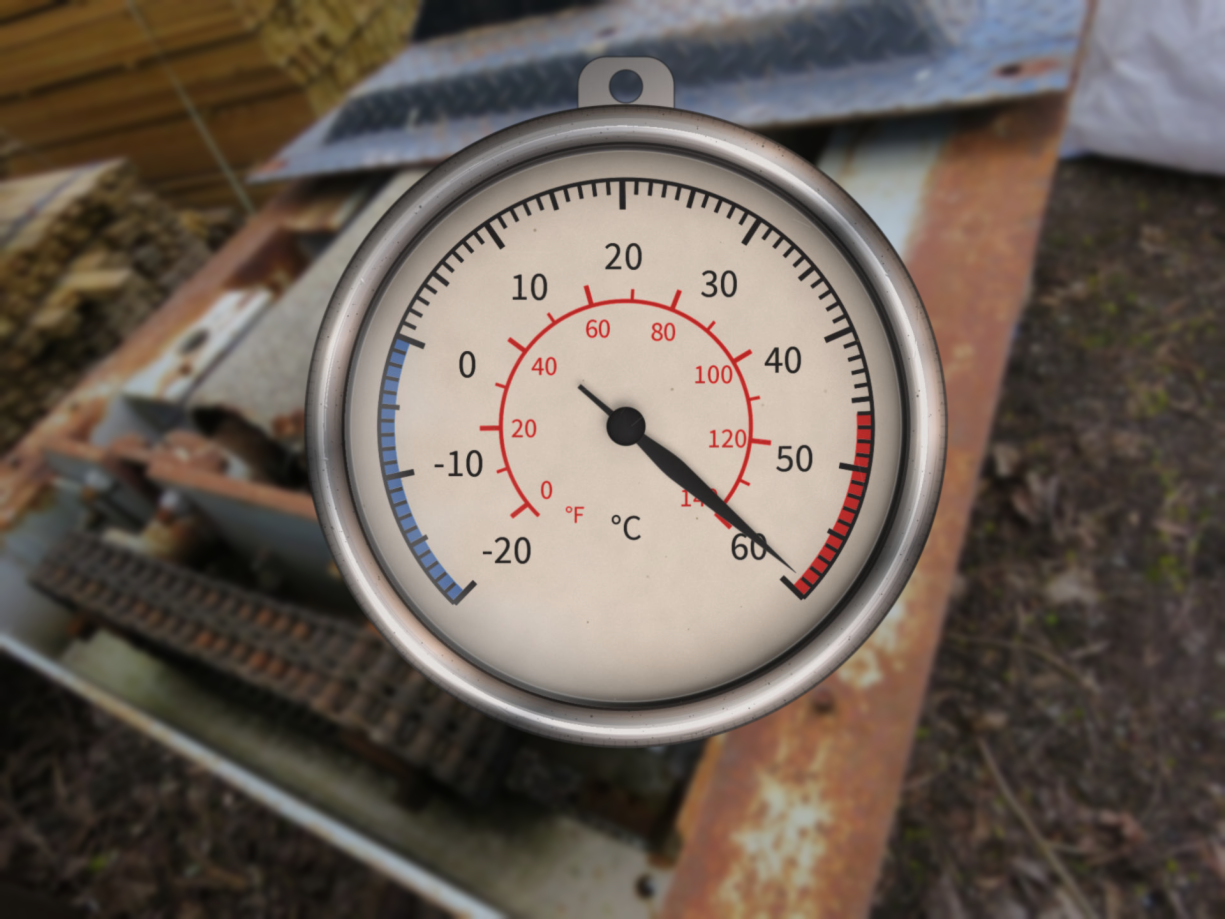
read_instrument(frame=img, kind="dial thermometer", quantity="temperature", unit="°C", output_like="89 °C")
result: 59 °C
